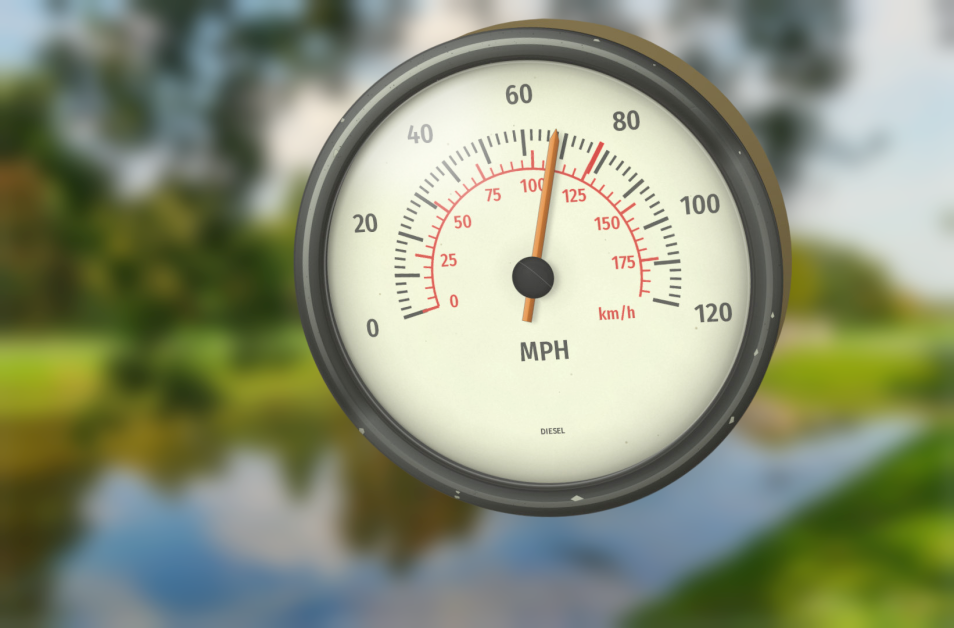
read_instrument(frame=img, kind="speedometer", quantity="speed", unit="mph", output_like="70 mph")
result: 68 mph
